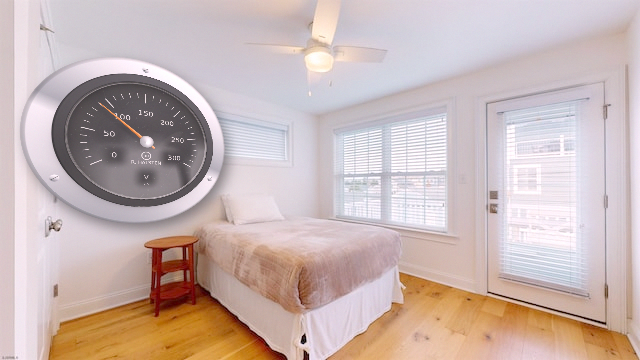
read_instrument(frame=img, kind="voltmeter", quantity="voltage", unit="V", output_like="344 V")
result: 90 V
